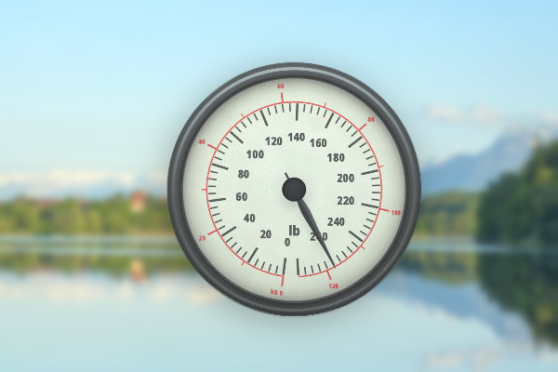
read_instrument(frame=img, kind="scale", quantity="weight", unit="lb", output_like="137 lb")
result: 260 lb
